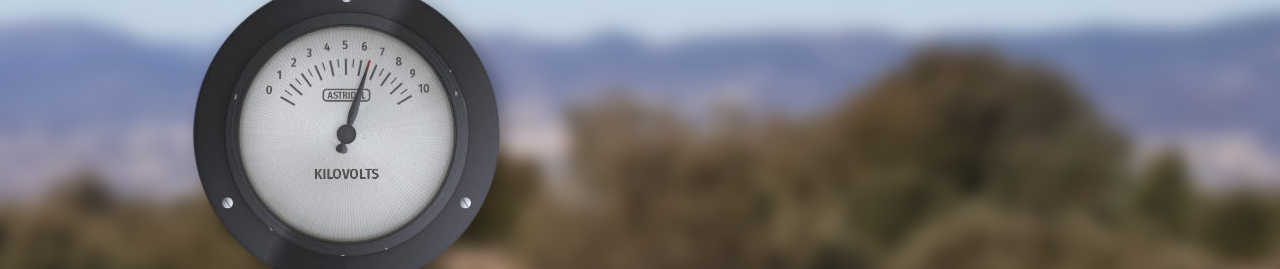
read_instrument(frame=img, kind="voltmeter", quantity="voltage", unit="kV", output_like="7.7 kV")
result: 6.5 kV
